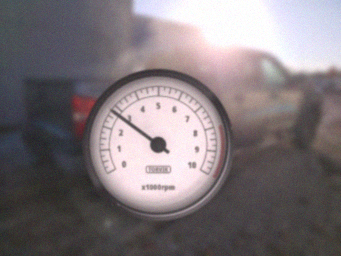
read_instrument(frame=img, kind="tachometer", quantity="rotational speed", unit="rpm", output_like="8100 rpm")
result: 2750 rpm
